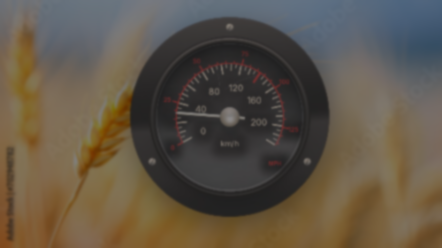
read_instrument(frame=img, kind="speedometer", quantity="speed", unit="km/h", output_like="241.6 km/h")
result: 30 km/h
